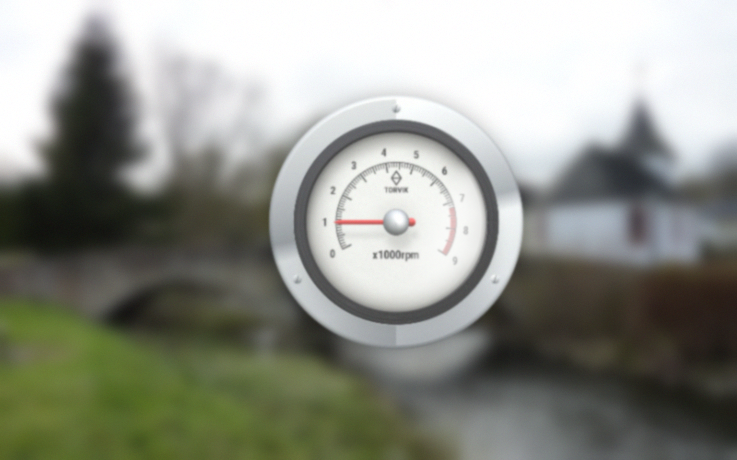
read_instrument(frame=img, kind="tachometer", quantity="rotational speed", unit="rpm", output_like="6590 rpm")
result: 1000 rpm
